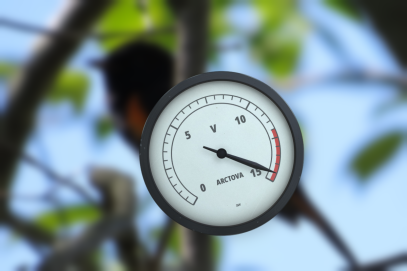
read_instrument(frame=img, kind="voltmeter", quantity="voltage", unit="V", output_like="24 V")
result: 14.5 V
